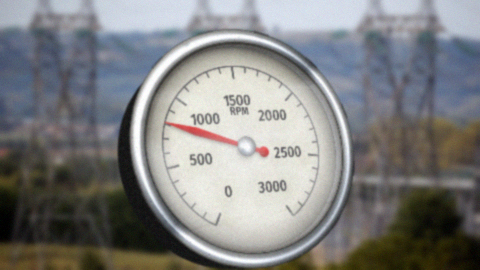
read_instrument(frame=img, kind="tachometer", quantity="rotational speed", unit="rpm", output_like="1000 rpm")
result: 800 rpm
